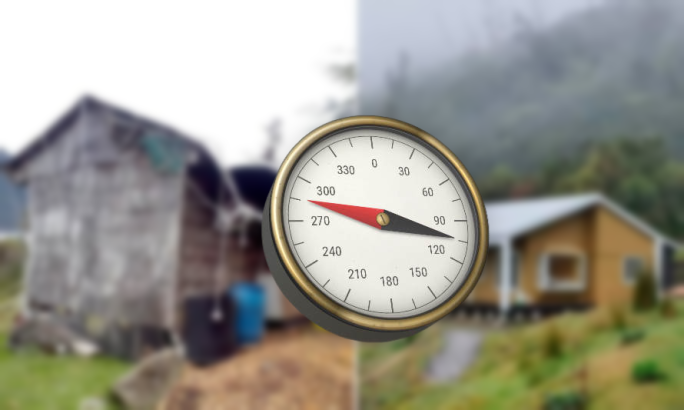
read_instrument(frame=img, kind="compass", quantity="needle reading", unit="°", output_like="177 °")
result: 285 °
